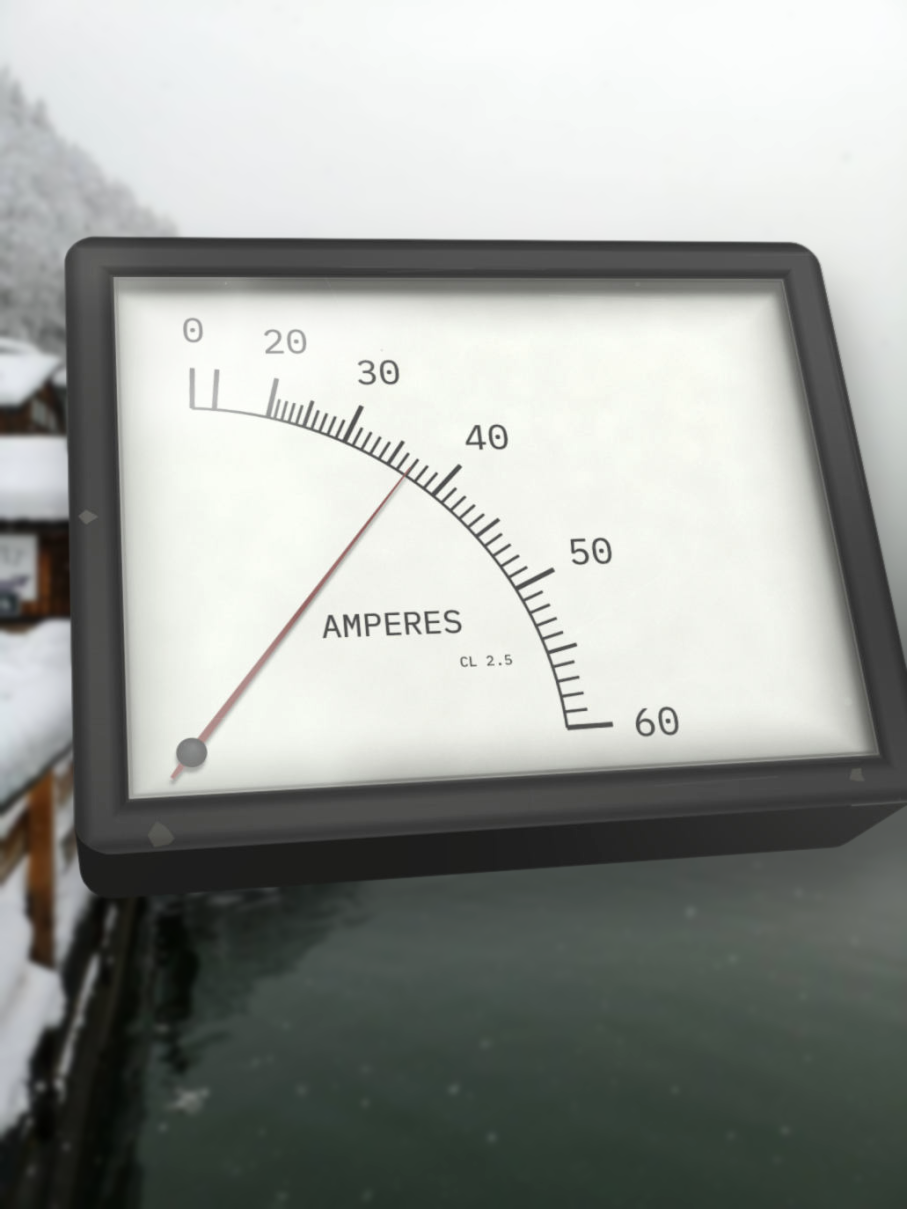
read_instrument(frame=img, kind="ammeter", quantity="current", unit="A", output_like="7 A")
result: 37 A
